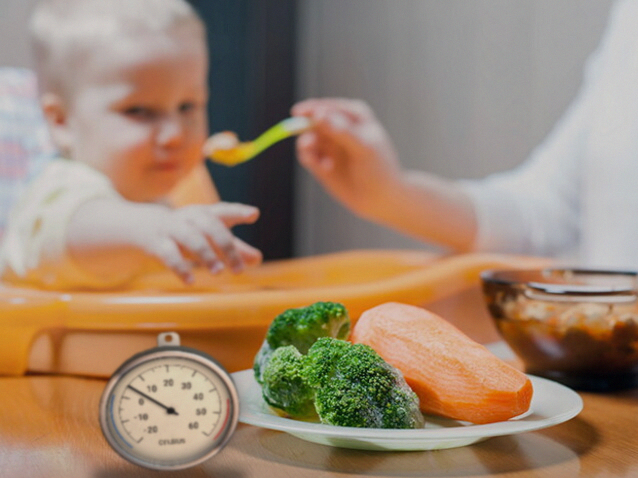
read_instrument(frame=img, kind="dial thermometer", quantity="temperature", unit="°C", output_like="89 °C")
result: 5 °C
